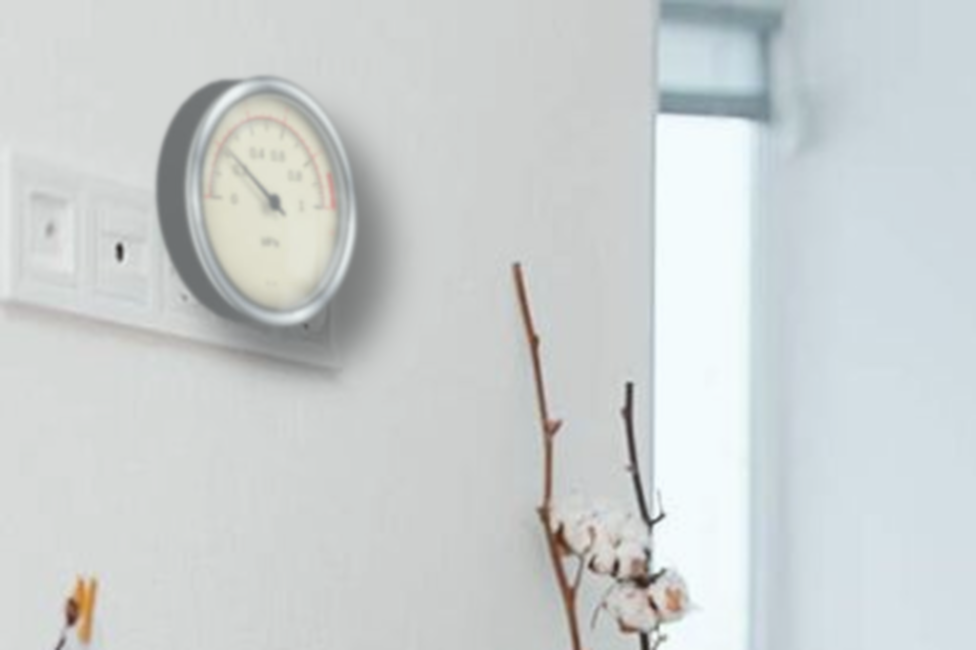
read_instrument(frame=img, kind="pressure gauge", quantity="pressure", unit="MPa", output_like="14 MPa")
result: 0.2 MPa
